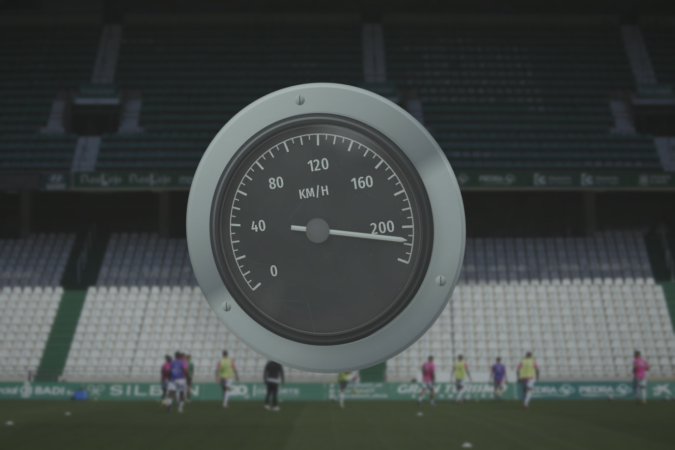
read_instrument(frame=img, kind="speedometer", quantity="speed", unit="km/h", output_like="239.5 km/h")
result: 207.5 km/h
